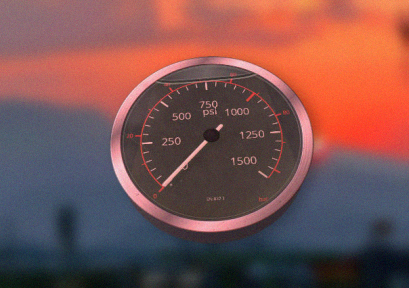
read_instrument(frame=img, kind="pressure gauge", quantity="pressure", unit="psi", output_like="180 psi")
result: 0 psi
